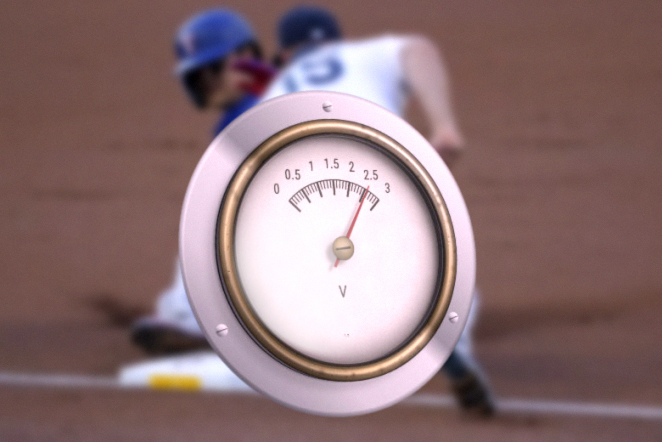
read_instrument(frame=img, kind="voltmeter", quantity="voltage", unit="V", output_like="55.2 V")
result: 2.5 V
